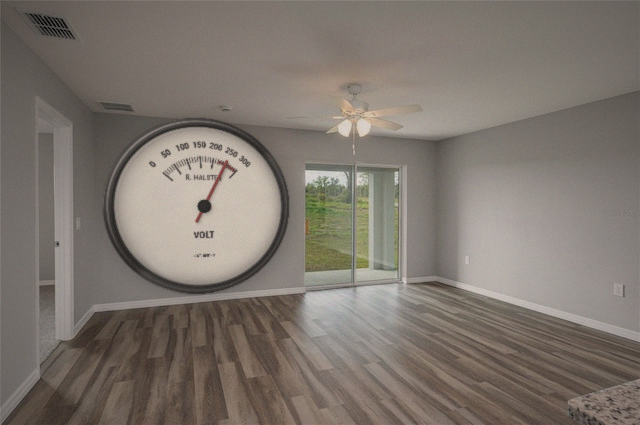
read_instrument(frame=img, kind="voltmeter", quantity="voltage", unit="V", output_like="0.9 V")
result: 250 V
